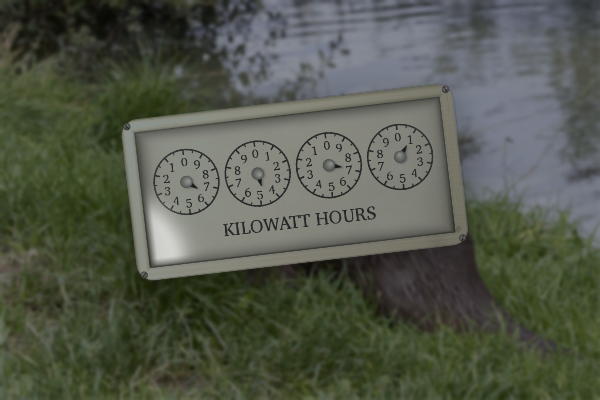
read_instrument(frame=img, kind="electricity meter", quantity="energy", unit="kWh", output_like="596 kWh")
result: 6471 kWh
